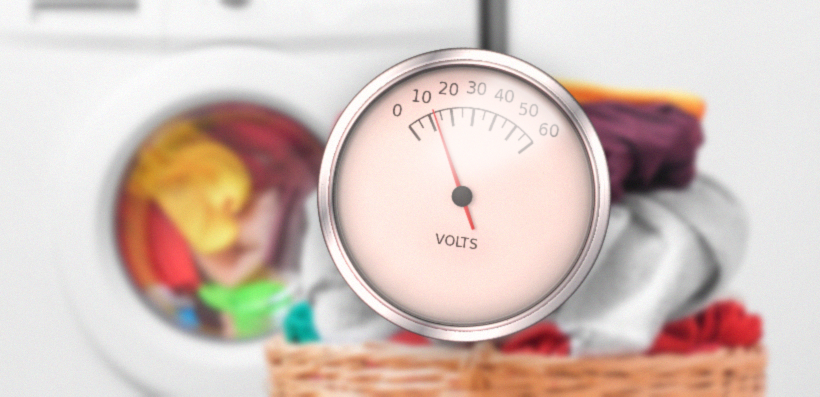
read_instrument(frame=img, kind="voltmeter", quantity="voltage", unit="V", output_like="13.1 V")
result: 12.5 V
